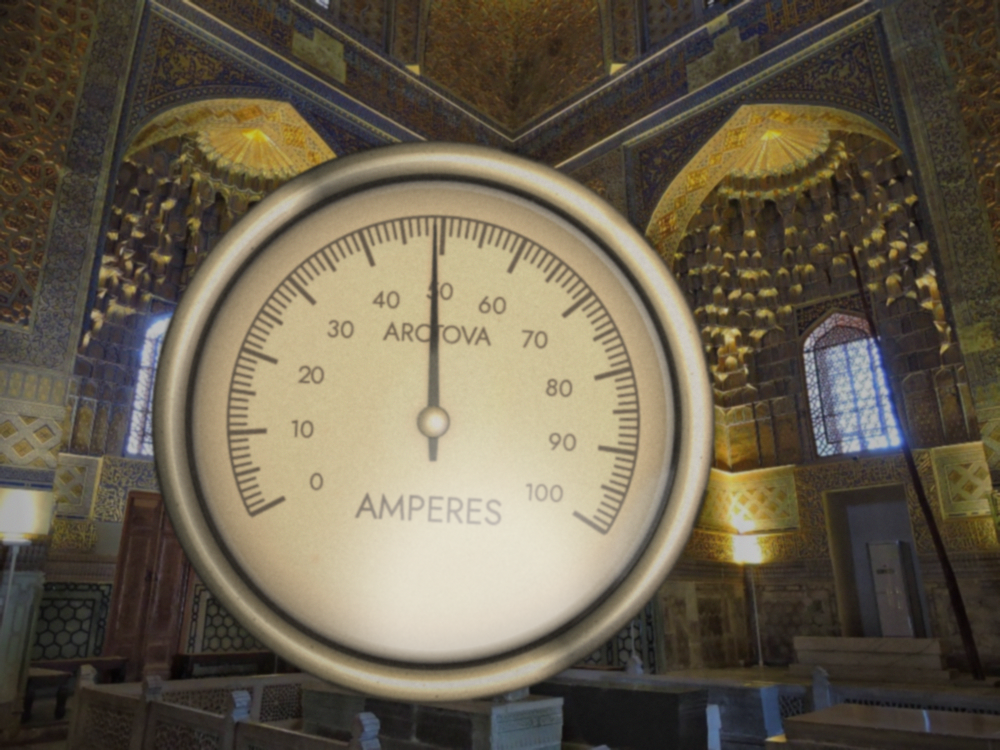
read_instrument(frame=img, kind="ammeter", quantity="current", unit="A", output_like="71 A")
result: 49 A
